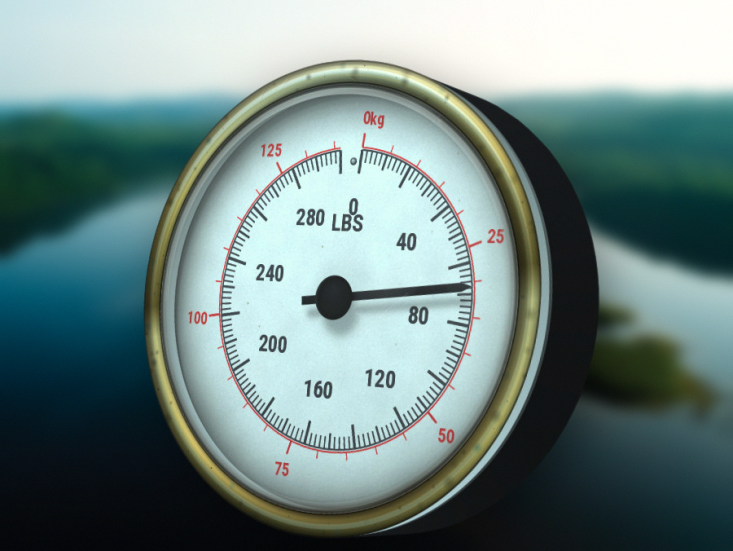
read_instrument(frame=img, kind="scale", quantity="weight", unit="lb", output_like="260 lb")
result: 68 lb
